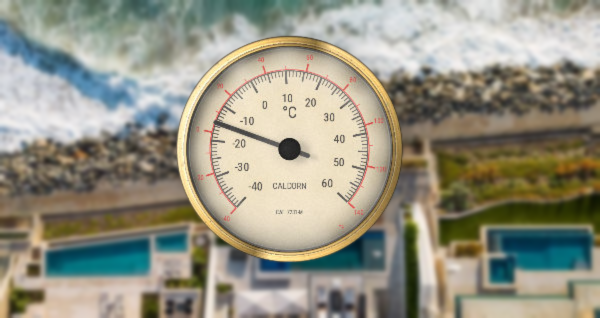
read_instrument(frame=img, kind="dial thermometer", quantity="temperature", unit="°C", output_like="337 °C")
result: -15 °C
